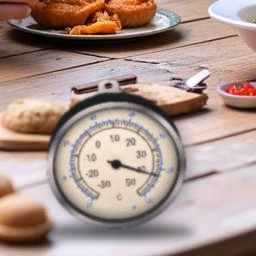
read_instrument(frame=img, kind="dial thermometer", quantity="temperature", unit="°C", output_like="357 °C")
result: 40 °C
